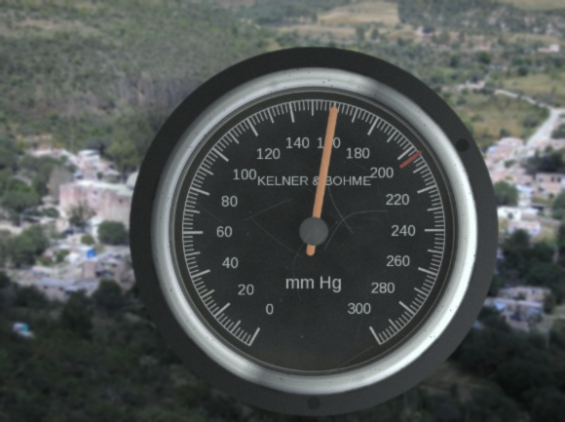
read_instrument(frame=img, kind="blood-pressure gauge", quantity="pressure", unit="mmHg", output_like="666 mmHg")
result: 160 mmHg
